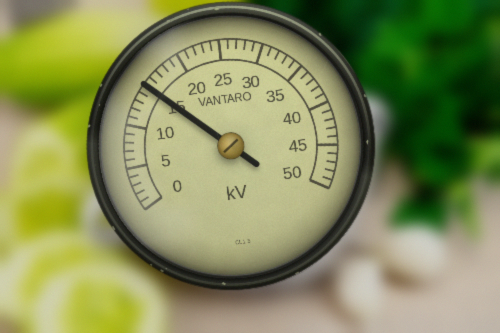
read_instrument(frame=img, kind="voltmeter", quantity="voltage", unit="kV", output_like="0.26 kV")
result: 15 kV
